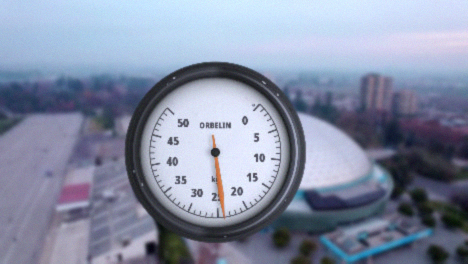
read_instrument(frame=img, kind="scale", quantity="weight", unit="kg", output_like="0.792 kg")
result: 24 kg
